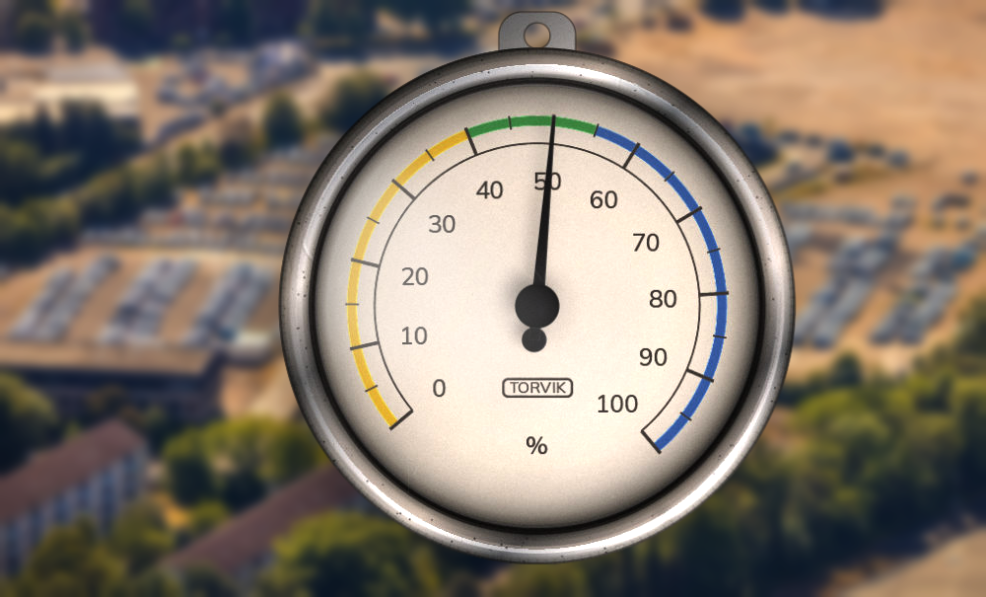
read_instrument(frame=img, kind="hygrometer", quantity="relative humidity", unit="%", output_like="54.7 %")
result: 50 %
